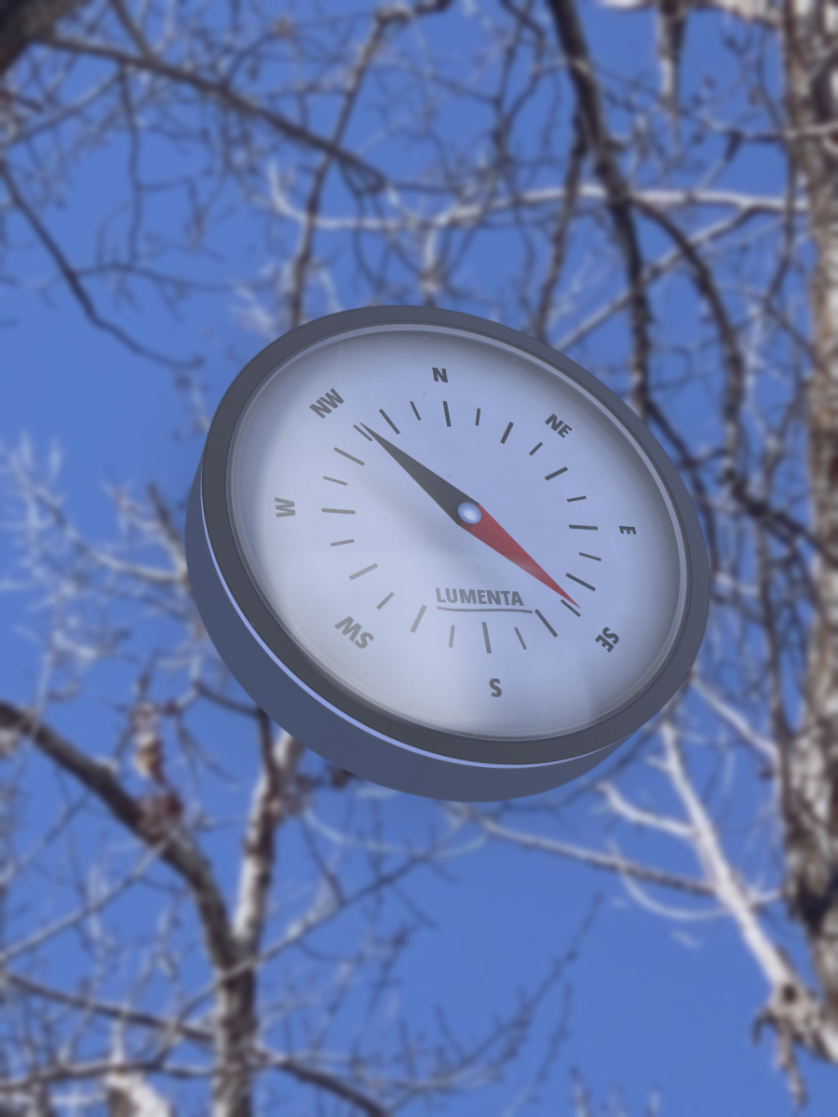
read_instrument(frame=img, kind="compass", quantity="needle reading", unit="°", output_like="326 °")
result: 135 °
